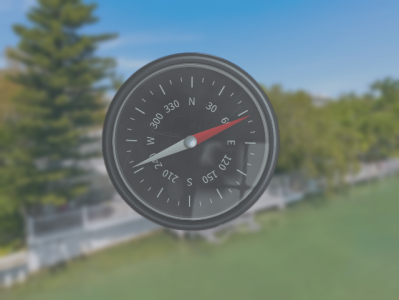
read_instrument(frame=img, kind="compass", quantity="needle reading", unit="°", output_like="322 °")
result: 65 °
